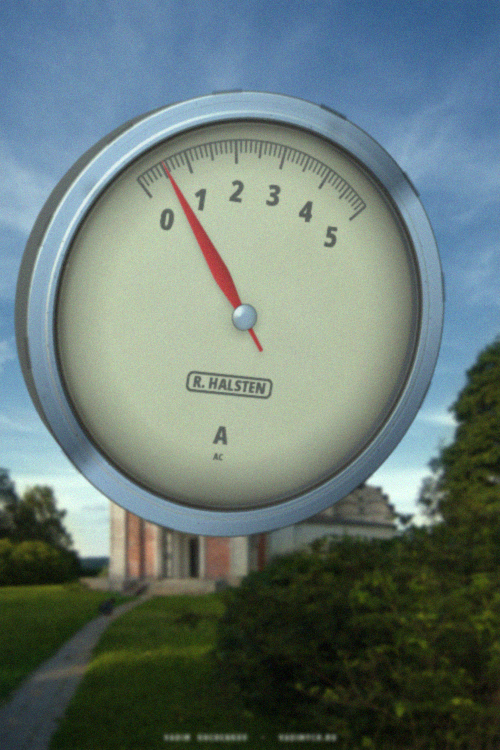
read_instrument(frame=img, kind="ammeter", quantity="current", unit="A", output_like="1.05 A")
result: 0.5 A
